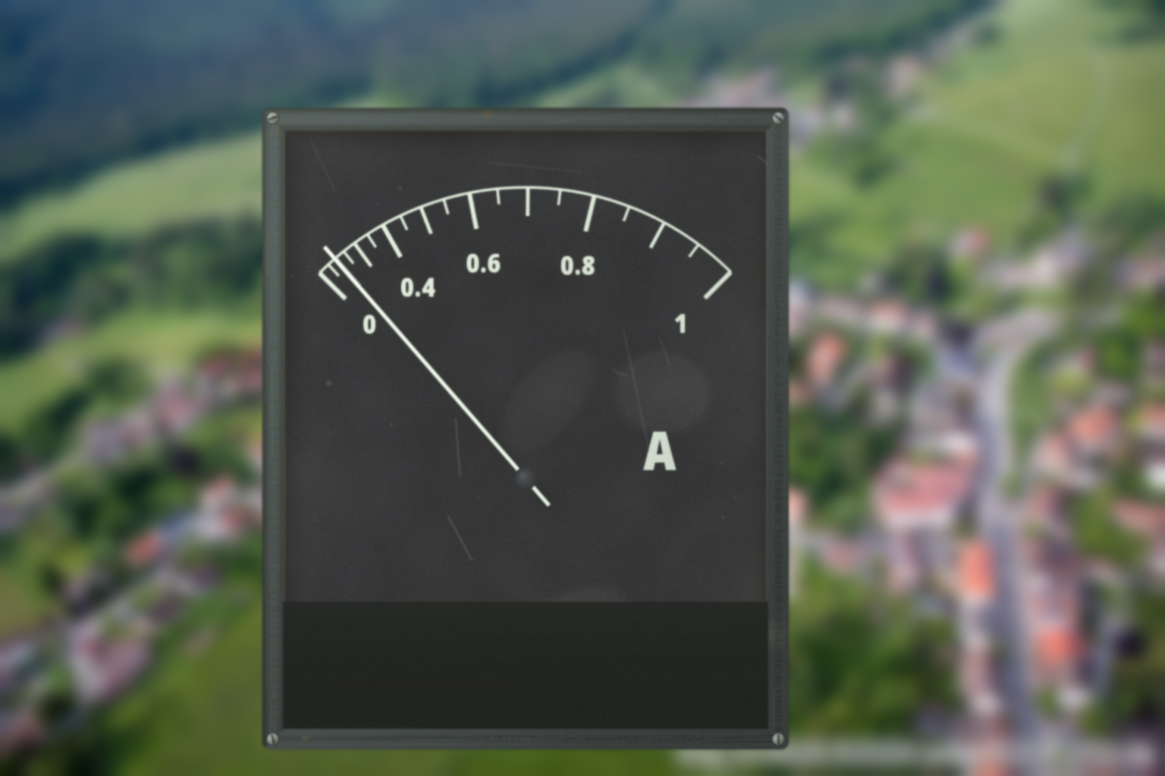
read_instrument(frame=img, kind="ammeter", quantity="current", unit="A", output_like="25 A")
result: 0.2 A
